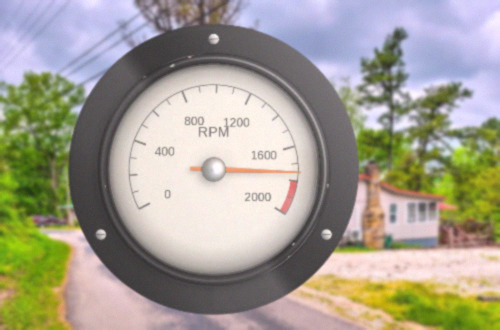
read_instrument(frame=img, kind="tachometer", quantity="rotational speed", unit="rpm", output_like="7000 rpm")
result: 1750 rpm
